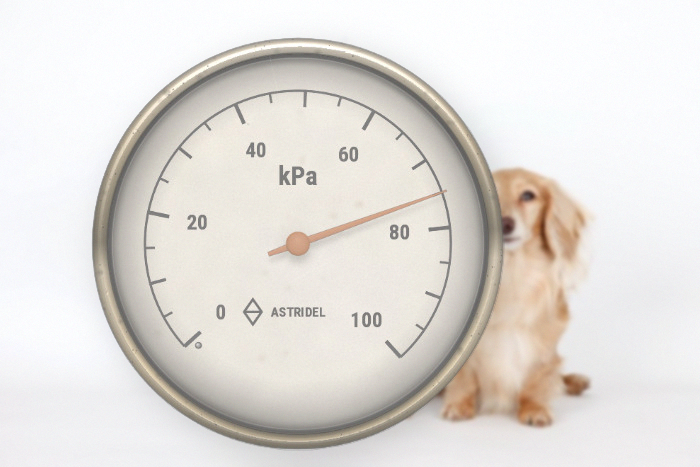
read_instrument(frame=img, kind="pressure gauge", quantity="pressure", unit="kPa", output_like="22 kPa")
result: 75 kPa
